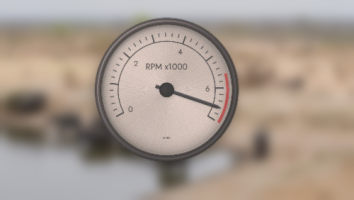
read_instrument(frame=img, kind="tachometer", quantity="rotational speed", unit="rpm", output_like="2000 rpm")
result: 6600 rpm
